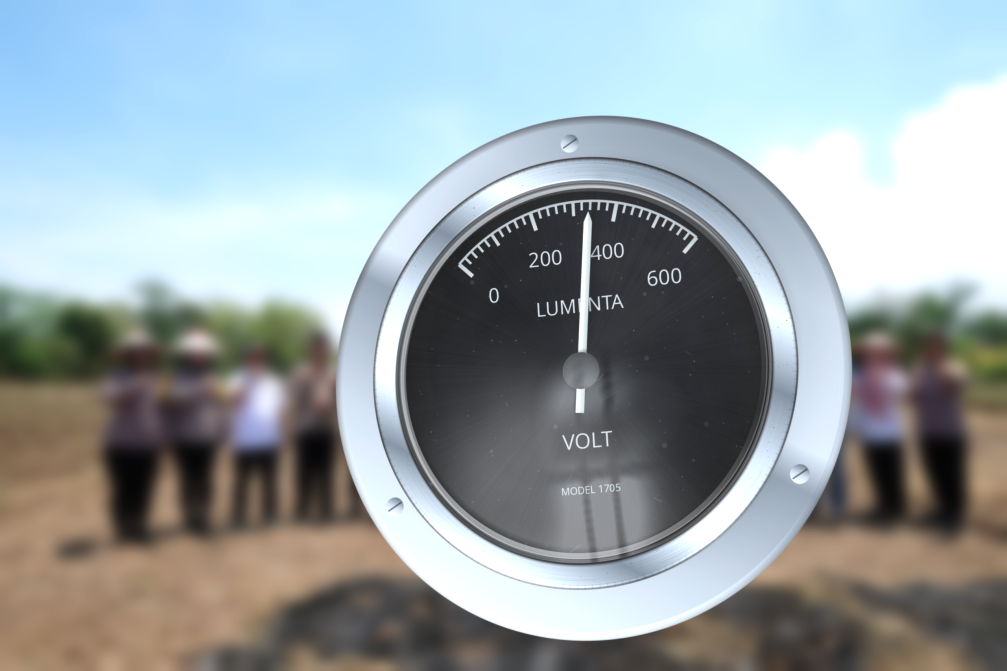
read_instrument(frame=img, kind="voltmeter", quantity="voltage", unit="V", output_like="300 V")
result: 340 V
